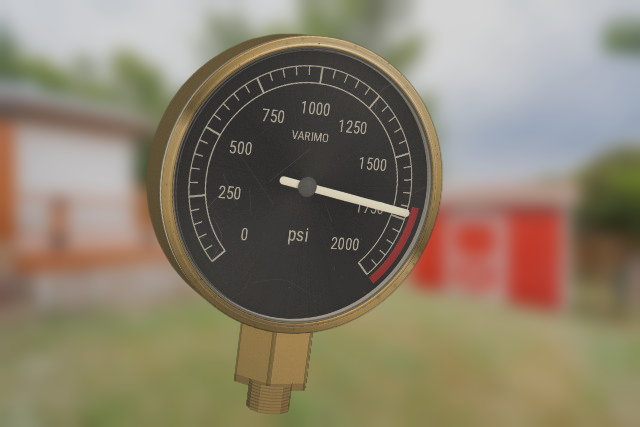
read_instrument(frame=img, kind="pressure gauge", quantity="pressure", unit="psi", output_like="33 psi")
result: 1725 psi
